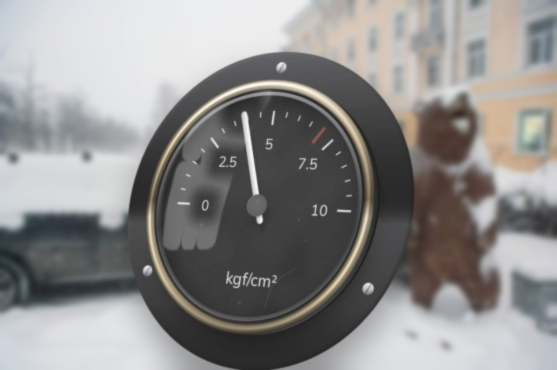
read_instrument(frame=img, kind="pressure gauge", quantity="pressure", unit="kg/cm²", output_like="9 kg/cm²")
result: 4 kg/cm²
